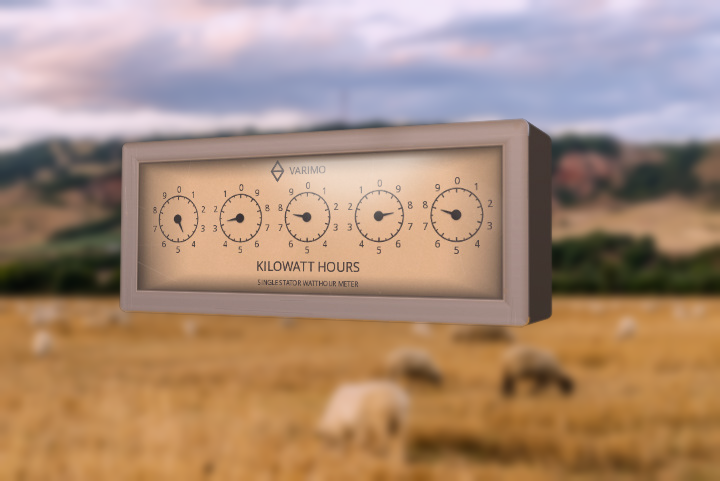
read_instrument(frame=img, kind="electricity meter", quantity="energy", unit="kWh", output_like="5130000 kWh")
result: 42778 kWh
